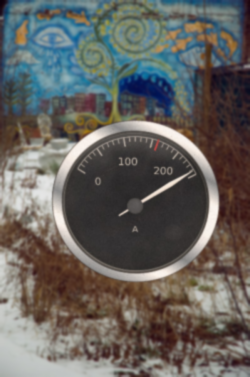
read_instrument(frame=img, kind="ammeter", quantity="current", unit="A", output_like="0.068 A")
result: 240 A
